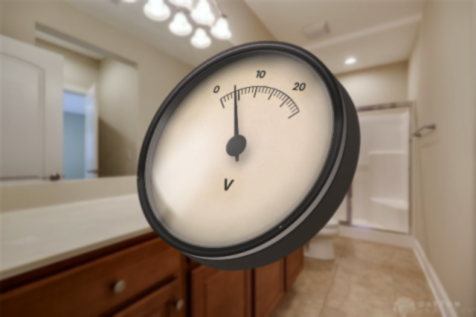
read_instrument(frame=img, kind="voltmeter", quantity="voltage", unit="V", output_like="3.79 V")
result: 5 V
